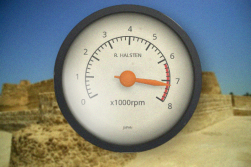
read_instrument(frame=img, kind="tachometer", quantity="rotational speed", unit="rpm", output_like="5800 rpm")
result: 7200 rpm
